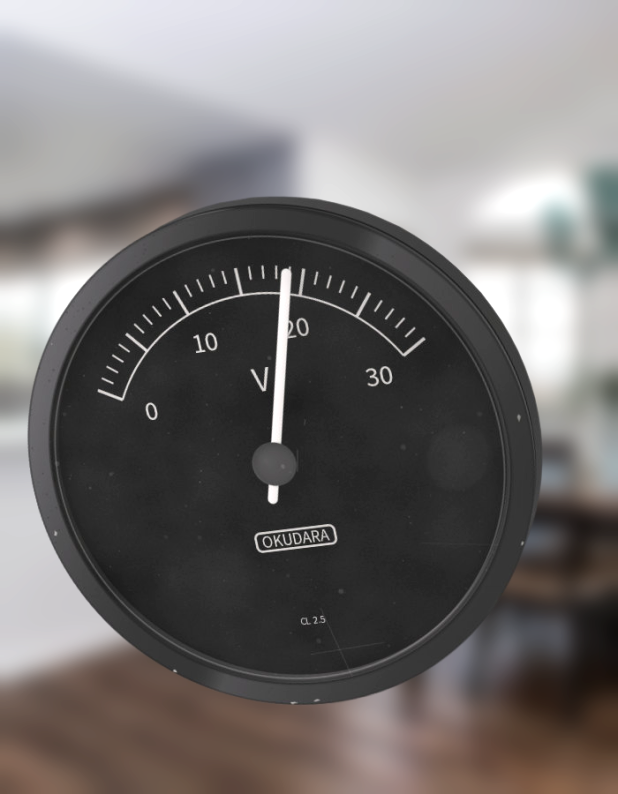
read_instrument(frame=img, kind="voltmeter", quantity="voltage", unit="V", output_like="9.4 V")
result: 19 V
